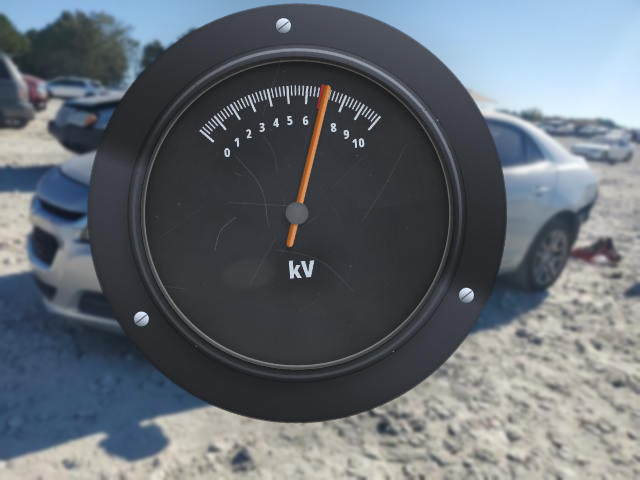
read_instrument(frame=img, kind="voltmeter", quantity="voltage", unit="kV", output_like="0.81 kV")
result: 7 kV
